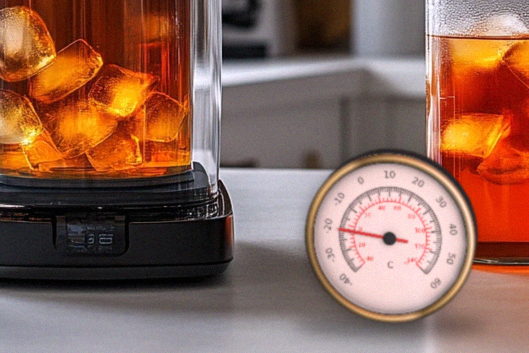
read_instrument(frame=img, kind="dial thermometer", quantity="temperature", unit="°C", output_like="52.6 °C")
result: -20 °C
